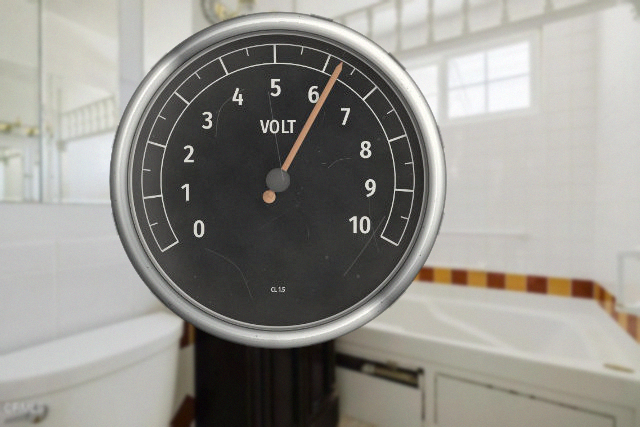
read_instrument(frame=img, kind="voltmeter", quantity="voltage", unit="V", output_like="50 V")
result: 6.25 V
